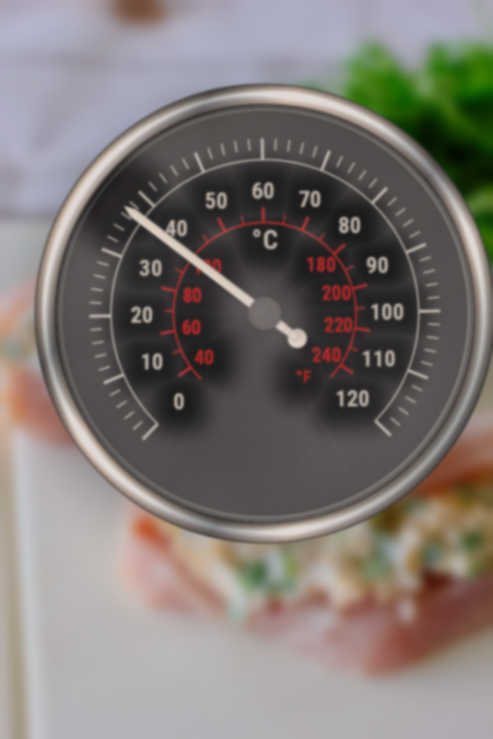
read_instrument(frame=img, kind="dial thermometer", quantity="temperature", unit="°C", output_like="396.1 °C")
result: 37 °C
